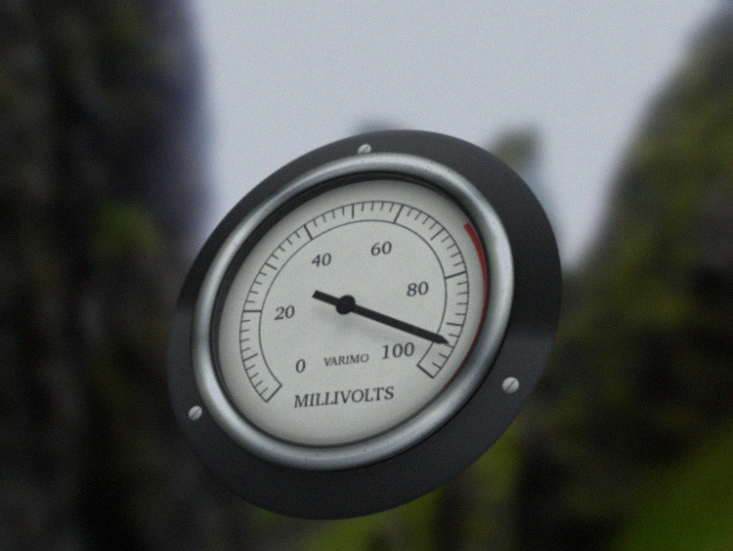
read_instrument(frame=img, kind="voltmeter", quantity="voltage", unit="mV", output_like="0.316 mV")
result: 94 mV
